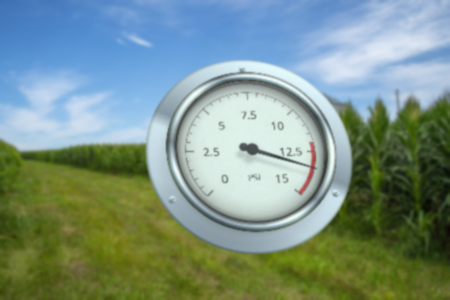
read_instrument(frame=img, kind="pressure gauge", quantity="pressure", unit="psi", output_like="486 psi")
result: 13.5 psi
